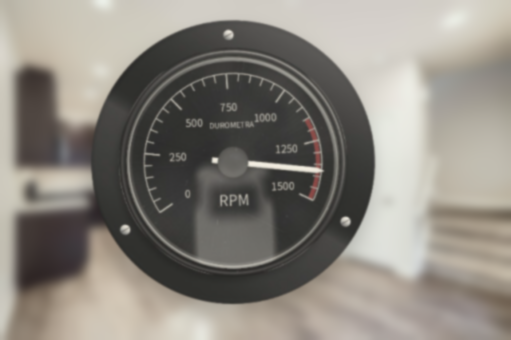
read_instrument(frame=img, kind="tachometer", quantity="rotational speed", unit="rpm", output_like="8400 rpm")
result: 1375 rpm
